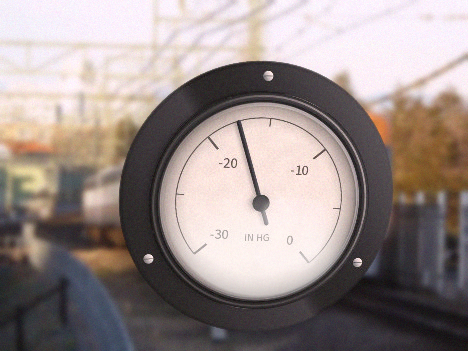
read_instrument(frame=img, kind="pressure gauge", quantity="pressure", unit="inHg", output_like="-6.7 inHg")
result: -17.5 inHg
